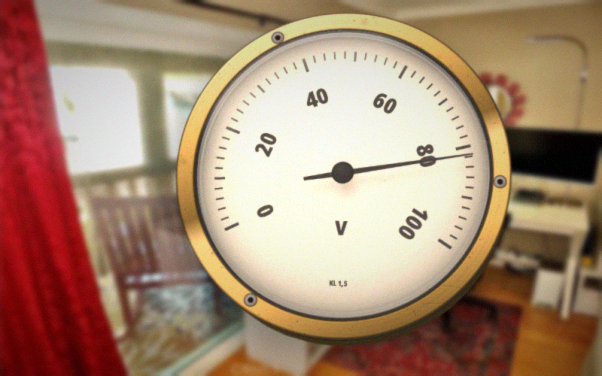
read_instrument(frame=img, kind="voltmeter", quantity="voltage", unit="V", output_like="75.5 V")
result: 82 V
